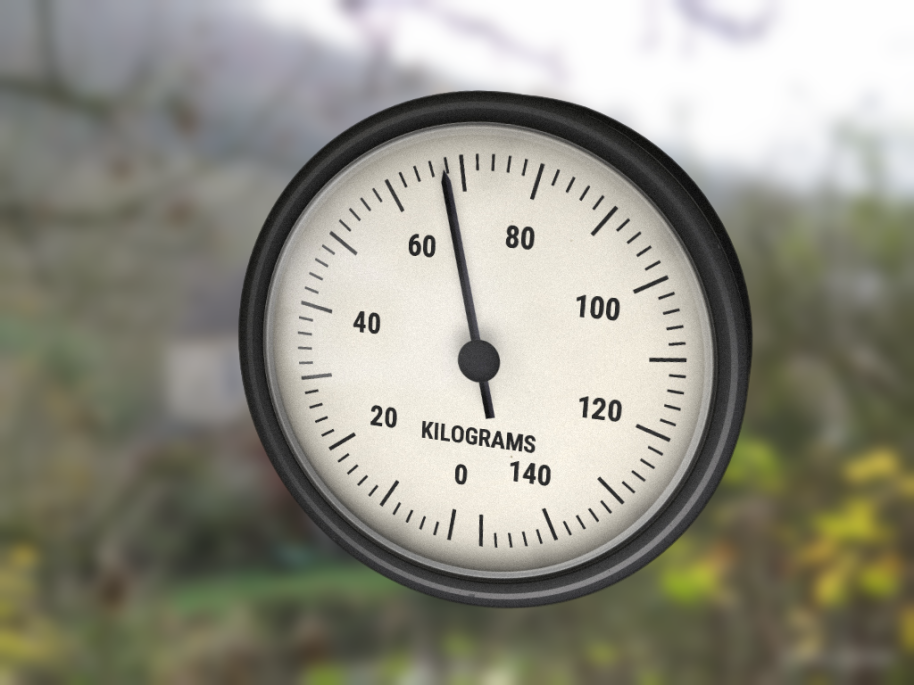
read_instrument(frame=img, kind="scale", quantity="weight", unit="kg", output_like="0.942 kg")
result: 68 kg
